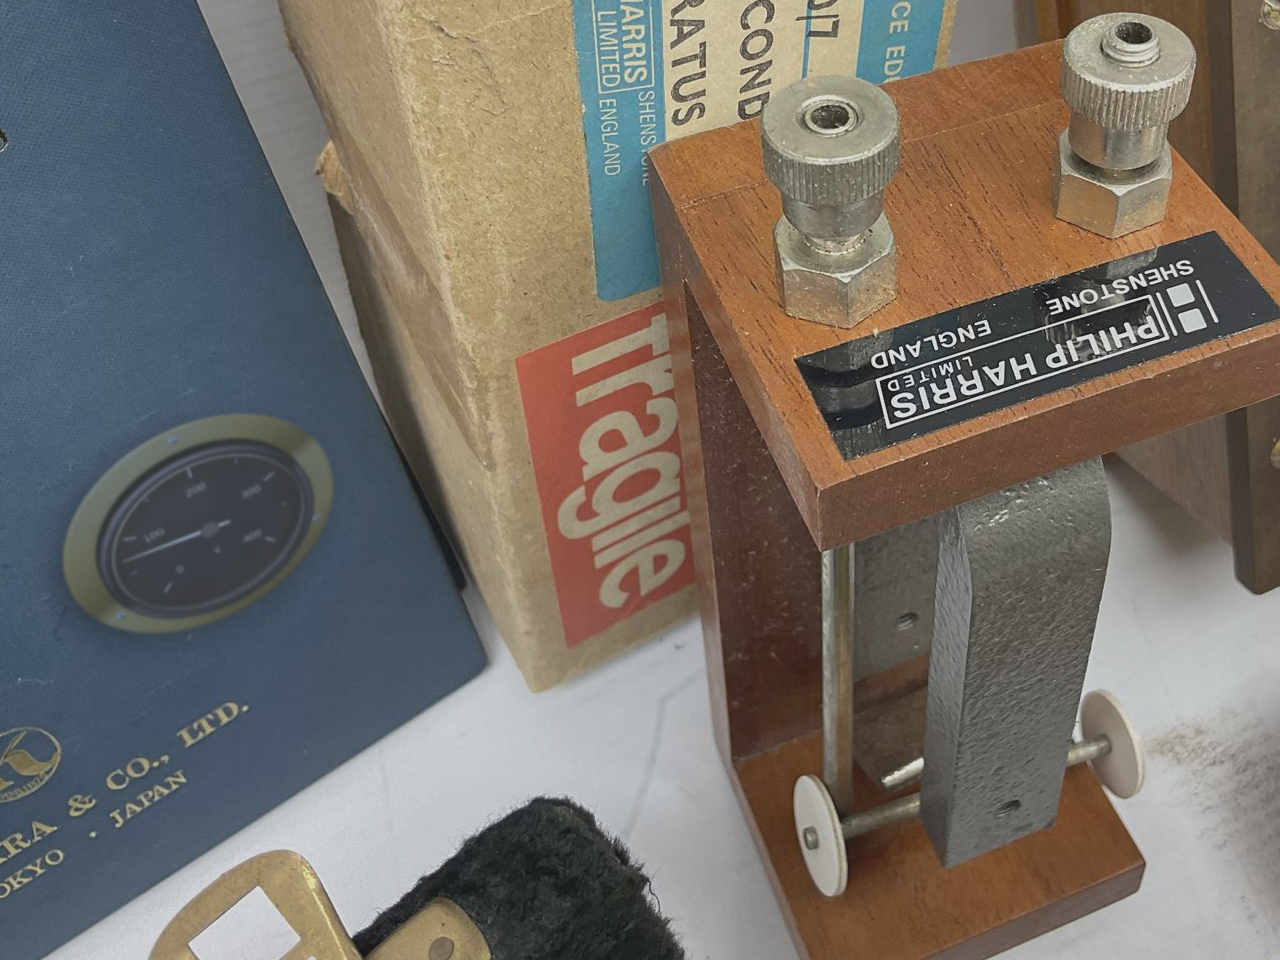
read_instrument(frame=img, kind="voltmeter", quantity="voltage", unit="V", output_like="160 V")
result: 75 V
